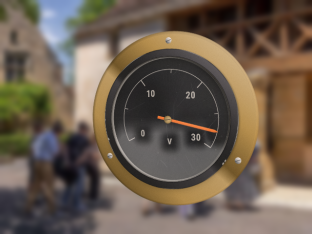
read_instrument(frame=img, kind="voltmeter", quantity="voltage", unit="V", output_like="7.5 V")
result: 27.5 V
